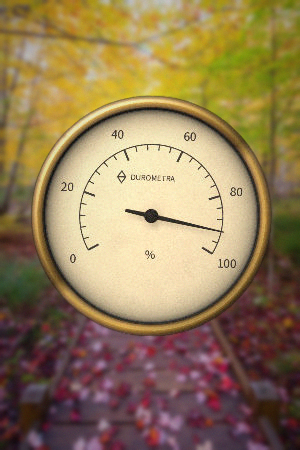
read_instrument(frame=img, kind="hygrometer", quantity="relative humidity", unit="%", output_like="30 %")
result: 92 %
